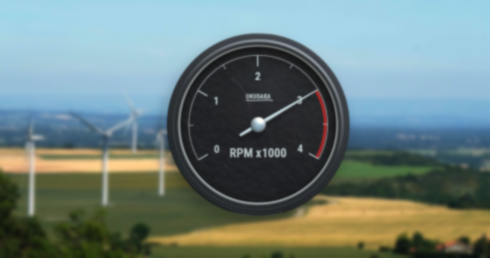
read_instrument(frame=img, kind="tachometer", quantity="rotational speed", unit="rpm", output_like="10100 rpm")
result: 3000 rpm
